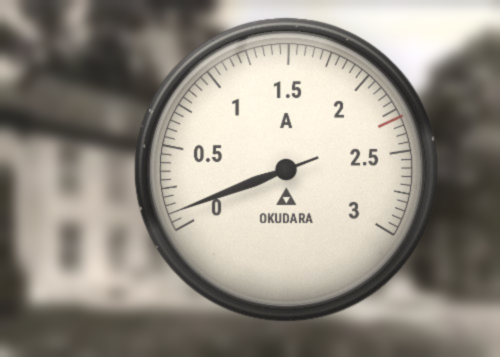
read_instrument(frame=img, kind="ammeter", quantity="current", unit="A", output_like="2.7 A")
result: 0.1 A
